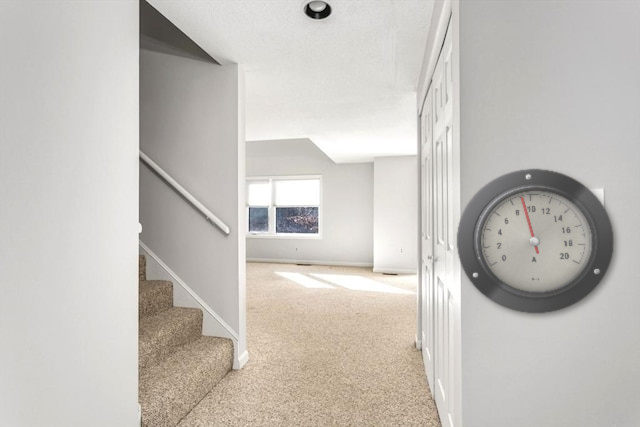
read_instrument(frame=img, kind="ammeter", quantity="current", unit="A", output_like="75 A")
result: 9 A
